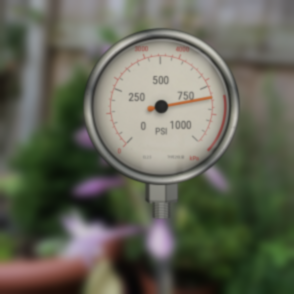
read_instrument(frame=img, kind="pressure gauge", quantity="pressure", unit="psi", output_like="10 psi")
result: 800 psi
